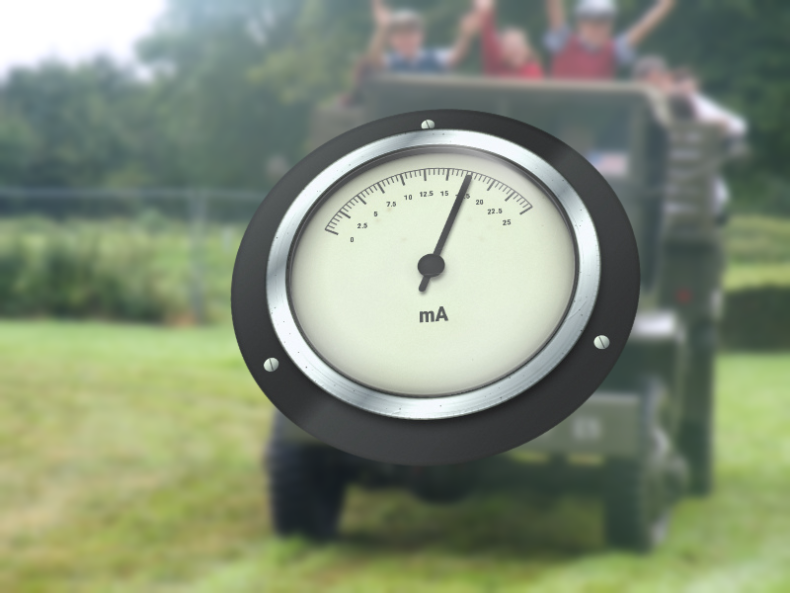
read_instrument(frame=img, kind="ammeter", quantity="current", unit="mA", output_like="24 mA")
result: 17.5 mA
